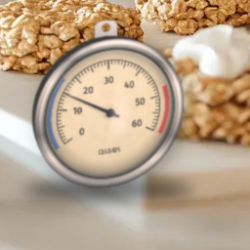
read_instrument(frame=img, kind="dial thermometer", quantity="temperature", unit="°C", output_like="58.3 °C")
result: 15 °C
